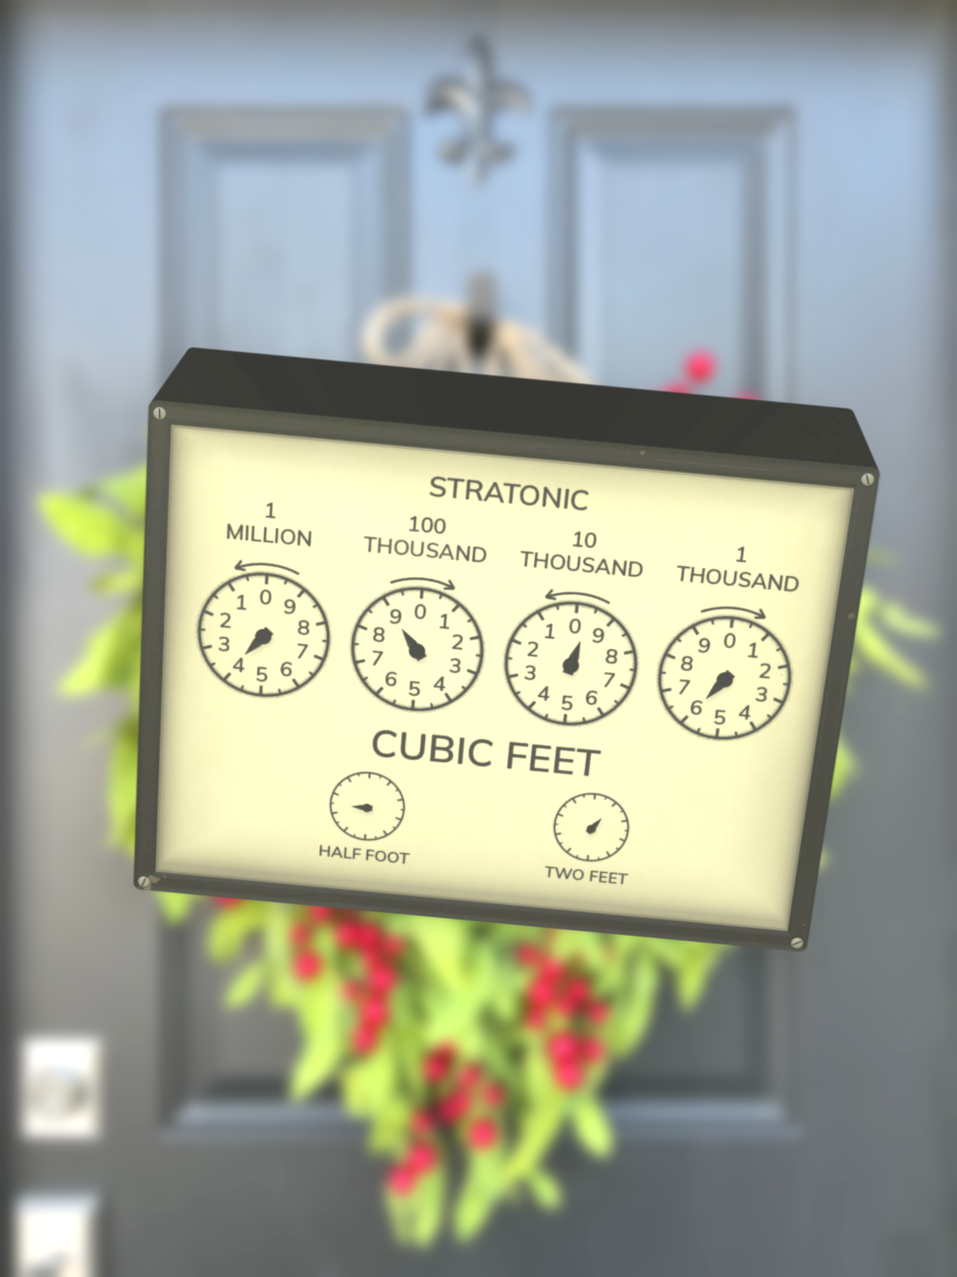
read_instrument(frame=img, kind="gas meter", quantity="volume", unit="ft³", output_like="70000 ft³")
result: 389600 ft³
